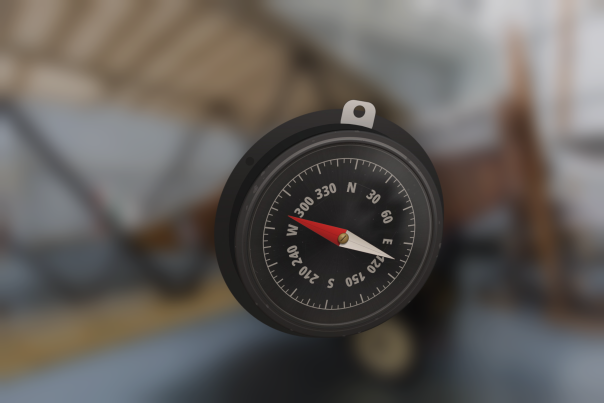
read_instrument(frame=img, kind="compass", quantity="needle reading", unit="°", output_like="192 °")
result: 285 °
